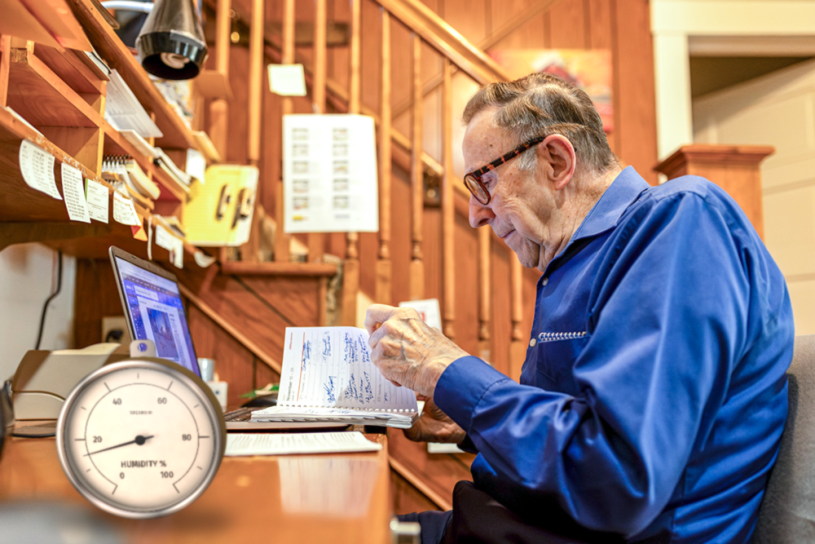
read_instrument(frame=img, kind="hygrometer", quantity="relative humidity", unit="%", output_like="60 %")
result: 15 %
